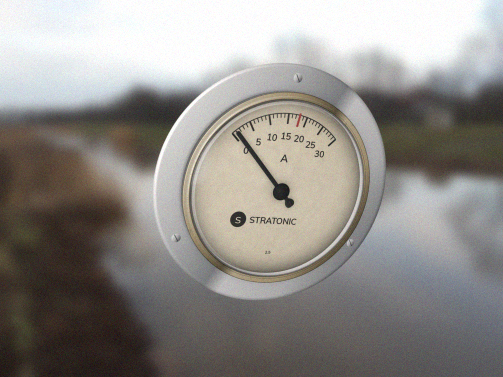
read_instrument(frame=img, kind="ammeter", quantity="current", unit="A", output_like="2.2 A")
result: 1 A
